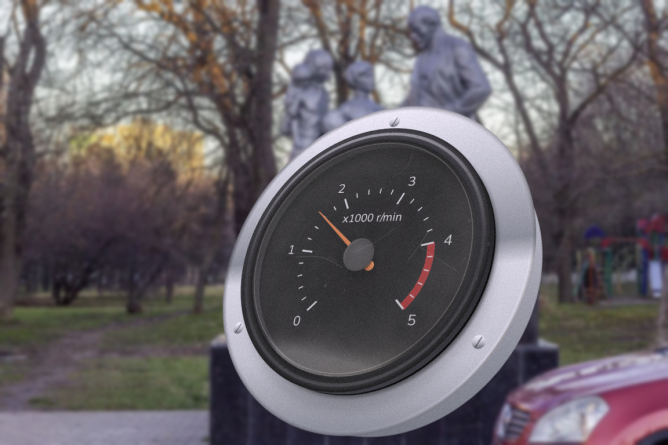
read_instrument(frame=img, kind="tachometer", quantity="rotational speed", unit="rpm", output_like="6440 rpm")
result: 1600 rpm
